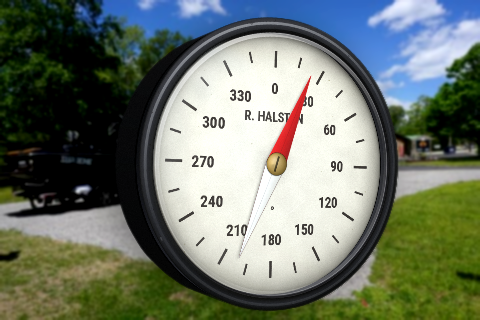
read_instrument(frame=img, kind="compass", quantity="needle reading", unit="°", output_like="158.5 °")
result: 22.5 °
